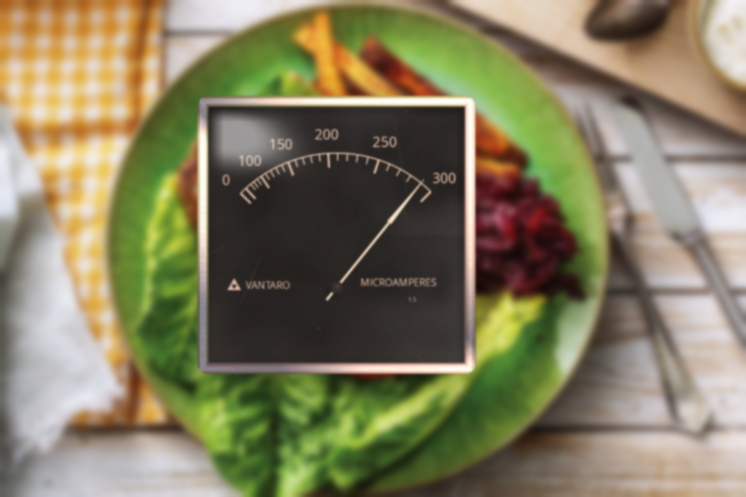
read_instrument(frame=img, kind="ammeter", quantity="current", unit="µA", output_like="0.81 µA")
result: 290 µA
